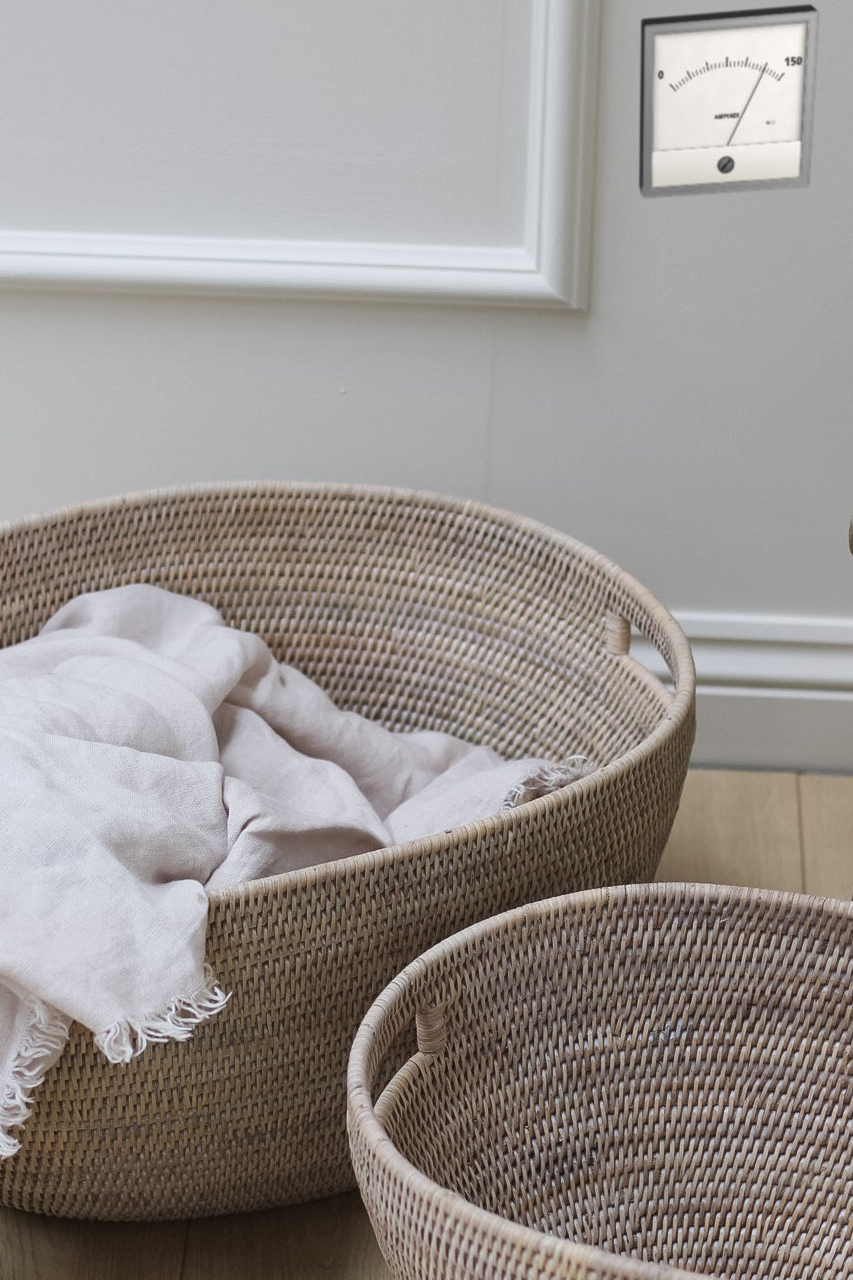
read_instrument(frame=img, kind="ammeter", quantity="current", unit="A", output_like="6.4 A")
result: 125 A
